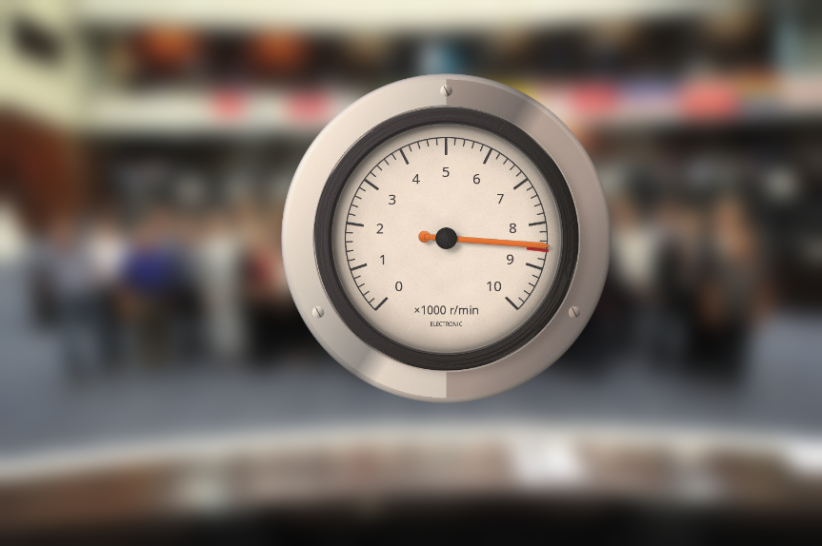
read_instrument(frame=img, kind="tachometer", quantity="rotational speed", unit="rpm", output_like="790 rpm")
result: 8500 rpm
